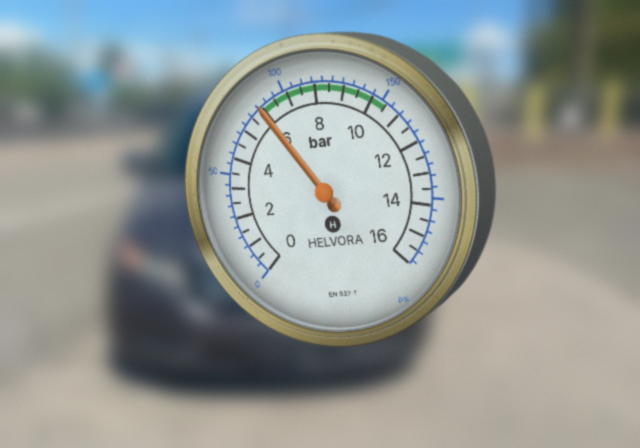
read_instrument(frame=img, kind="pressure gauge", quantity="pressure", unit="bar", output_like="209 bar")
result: 6 bar
